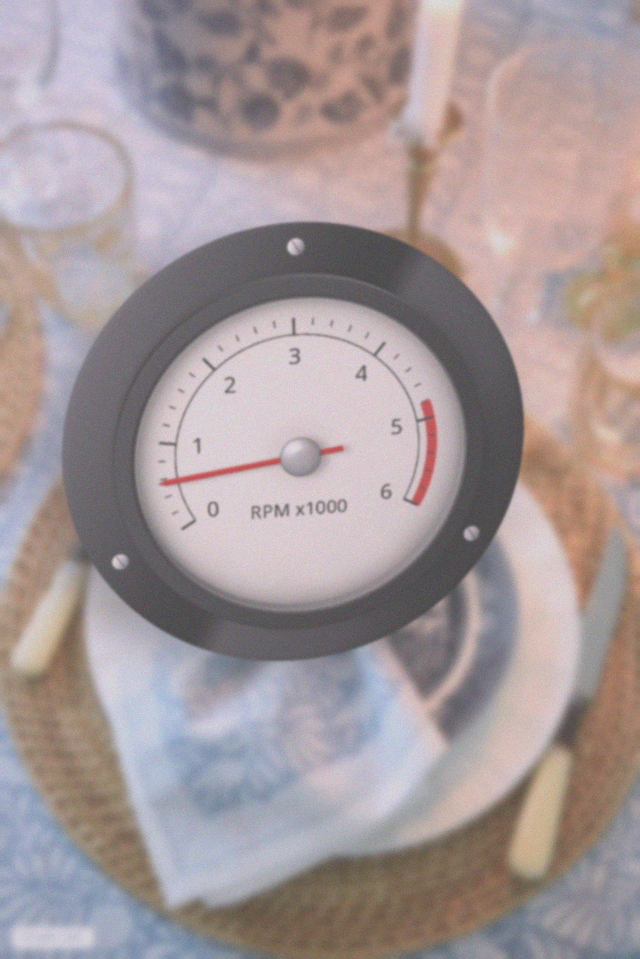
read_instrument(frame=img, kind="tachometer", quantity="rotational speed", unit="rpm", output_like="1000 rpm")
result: 600 rpm
